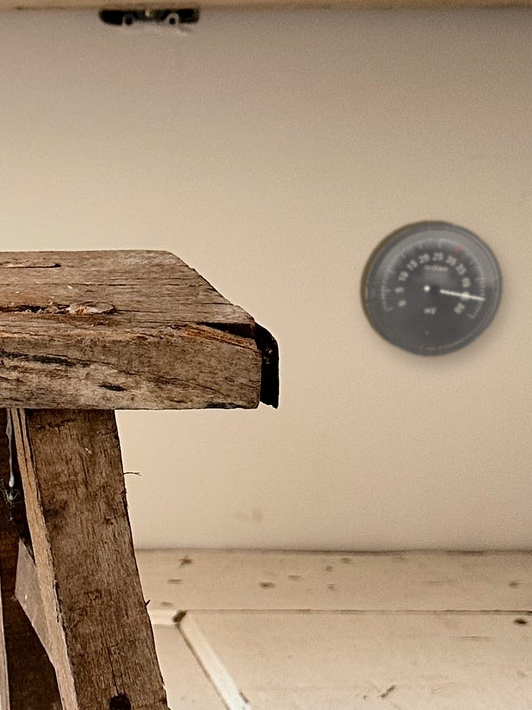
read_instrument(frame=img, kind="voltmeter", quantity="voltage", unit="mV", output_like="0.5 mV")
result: 45 mV
